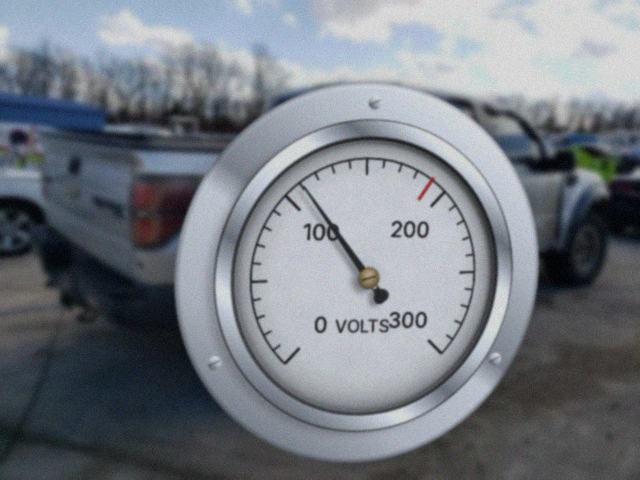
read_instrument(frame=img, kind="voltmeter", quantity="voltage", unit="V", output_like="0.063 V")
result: 110 V
